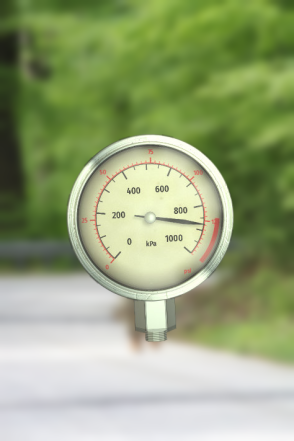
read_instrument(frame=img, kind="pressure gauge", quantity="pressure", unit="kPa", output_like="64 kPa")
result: 875 kPa
